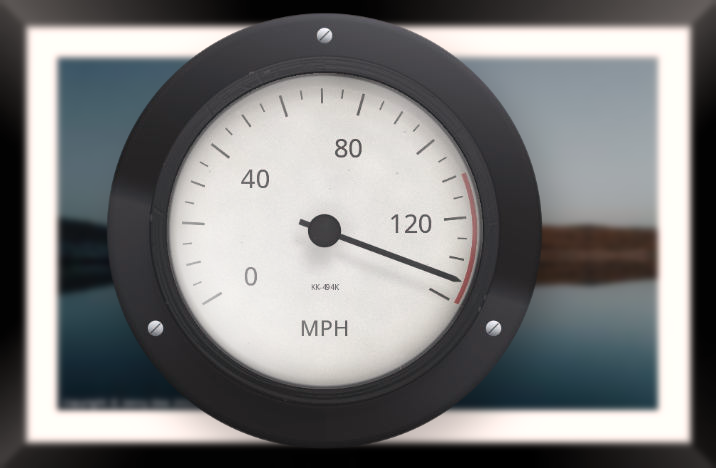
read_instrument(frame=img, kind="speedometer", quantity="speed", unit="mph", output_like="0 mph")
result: 135 mph
